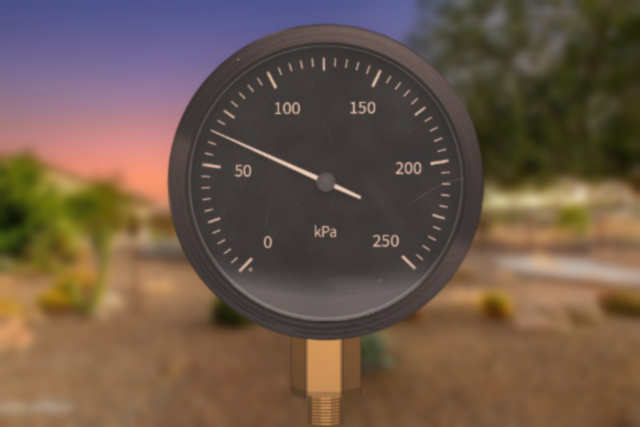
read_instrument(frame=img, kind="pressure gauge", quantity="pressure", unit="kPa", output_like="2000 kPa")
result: 65 kPa
